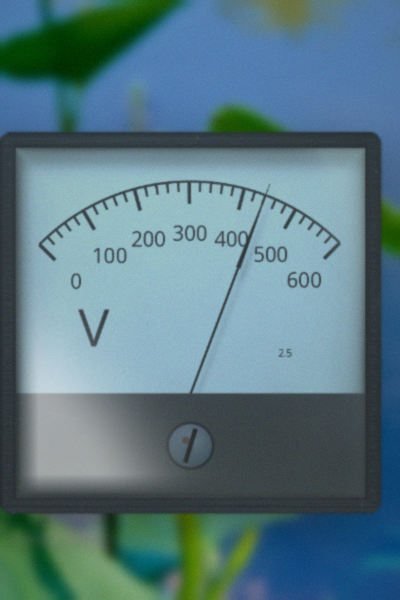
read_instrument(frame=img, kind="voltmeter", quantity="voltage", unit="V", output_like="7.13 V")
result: 440 V
